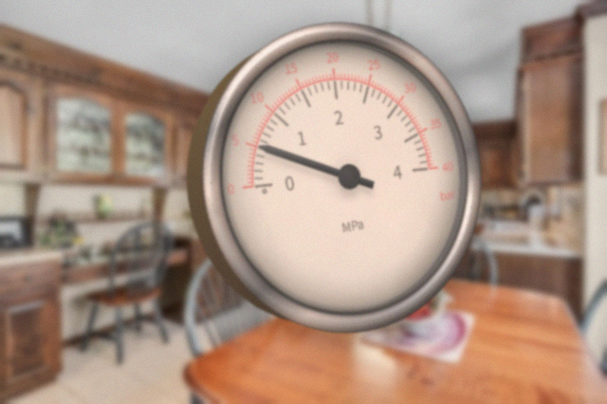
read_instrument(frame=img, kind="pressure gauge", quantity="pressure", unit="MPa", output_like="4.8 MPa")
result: 0.5 MPa
